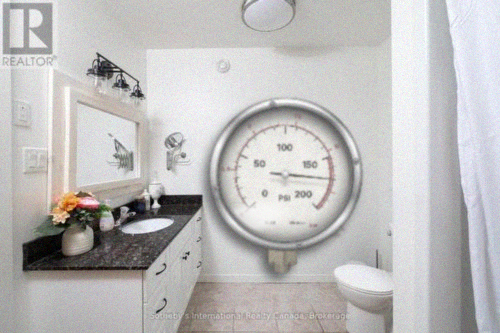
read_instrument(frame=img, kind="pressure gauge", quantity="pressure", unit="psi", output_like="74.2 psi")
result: 170 psi
